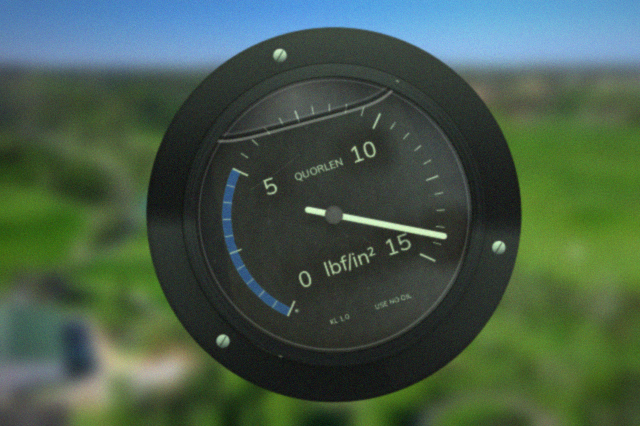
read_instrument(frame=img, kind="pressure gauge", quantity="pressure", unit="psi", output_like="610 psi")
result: 14.25 psi
